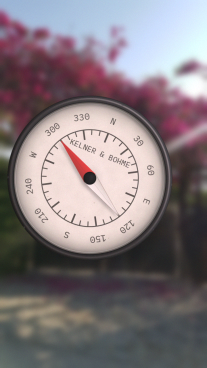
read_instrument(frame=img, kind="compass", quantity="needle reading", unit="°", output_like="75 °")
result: 300 °
